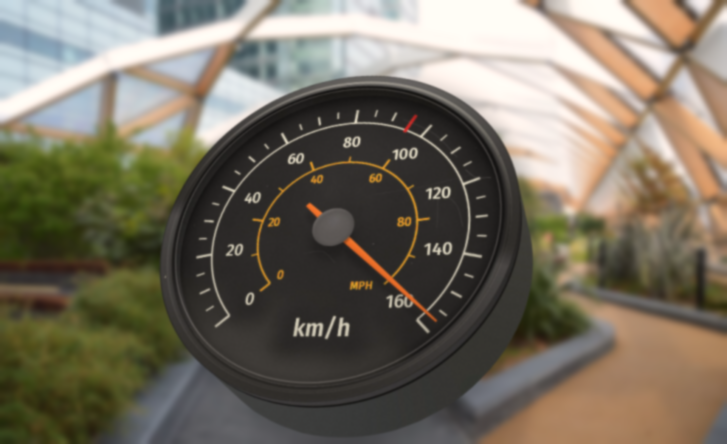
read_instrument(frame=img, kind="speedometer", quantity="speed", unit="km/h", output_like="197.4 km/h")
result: 157.5 km/h
